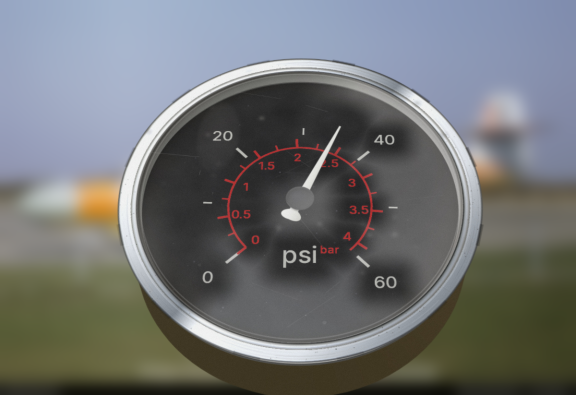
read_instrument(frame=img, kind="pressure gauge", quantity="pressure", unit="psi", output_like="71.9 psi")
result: 35 psi
